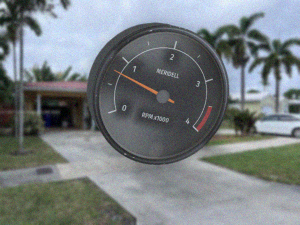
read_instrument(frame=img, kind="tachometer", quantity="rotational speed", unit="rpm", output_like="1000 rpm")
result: 750 rpm
